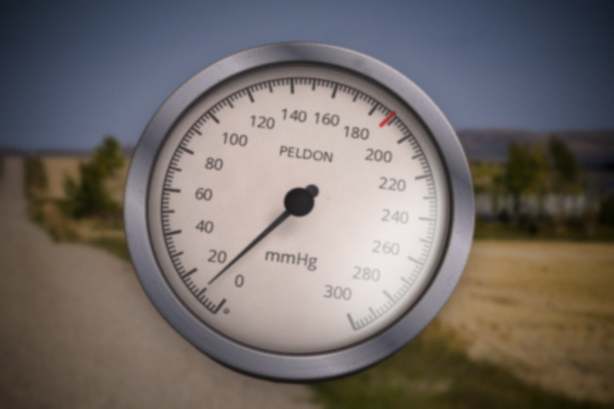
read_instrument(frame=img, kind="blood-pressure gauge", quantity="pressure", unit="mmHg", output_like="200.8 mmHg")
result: 10 mmHg
